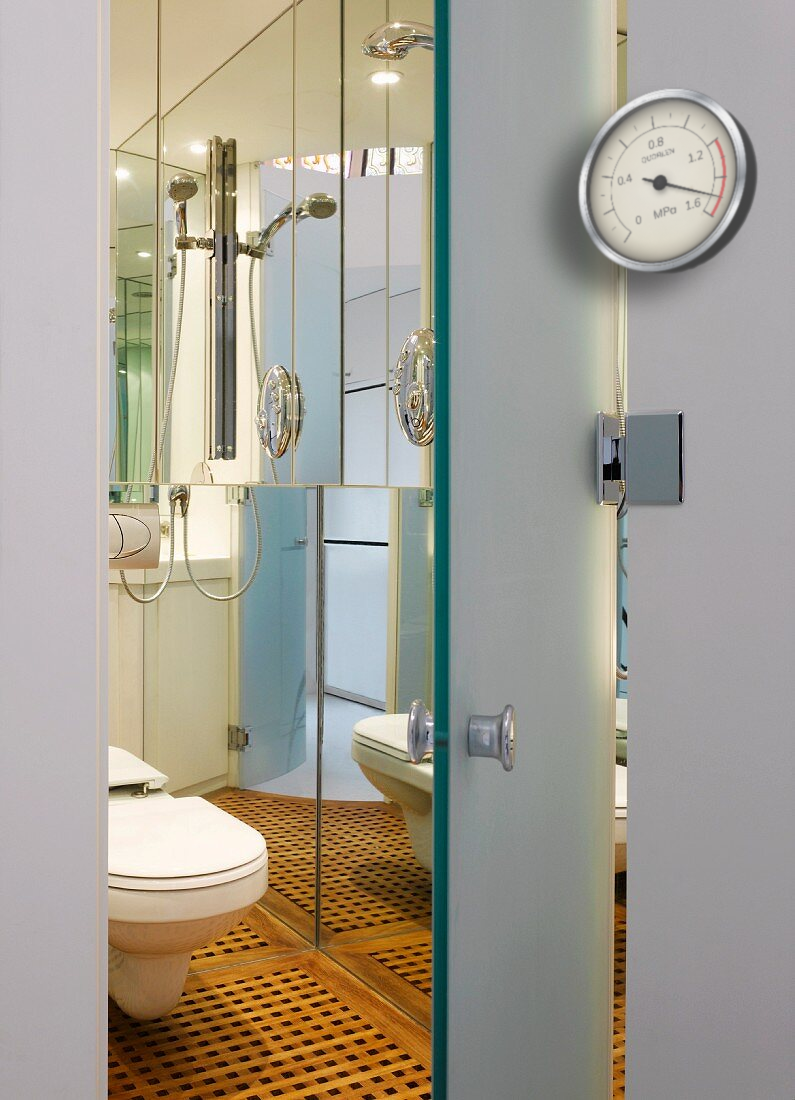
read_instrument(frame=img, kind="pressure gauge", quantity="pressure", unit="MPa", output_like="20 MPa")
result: 1.5 MPa
